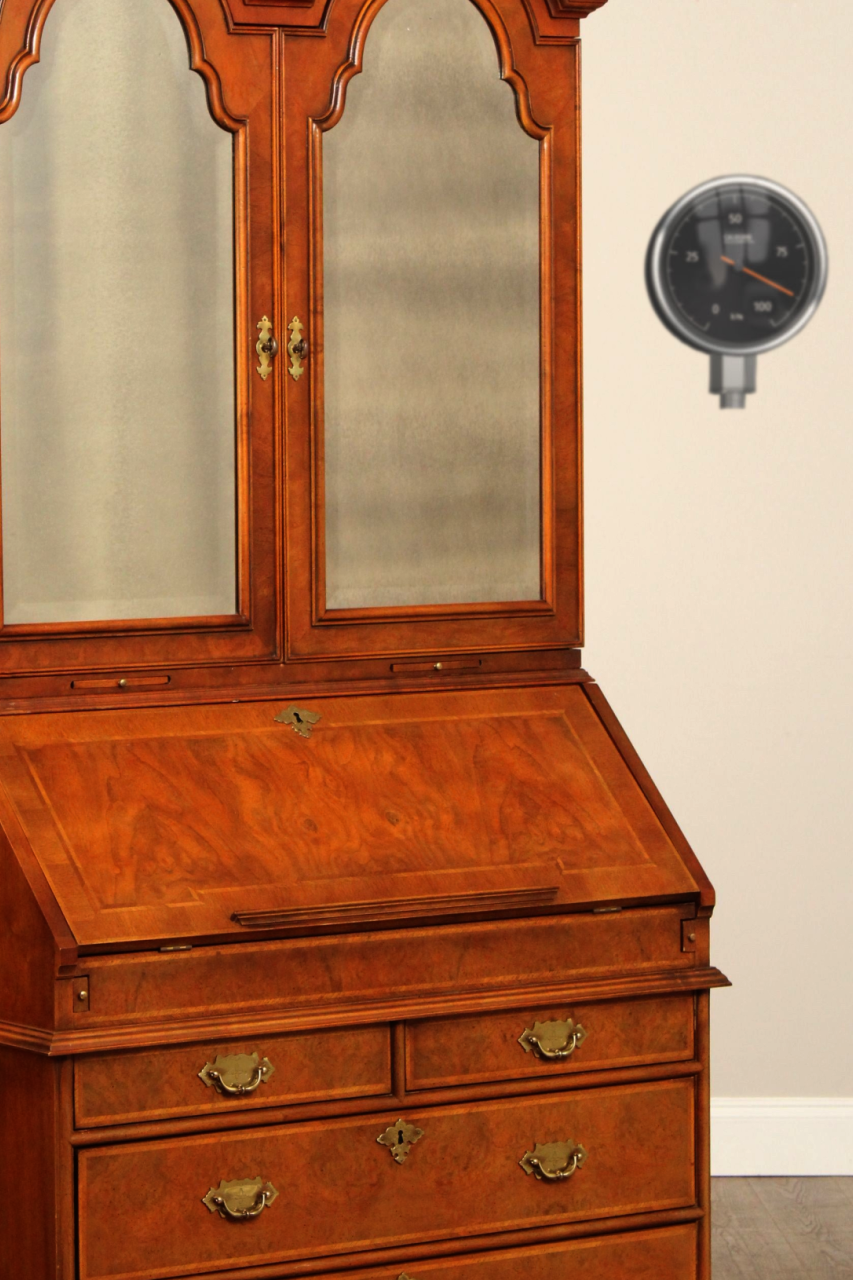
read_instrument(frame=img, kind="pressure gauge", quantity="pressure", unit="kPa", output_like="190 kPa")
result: 90 kPa
